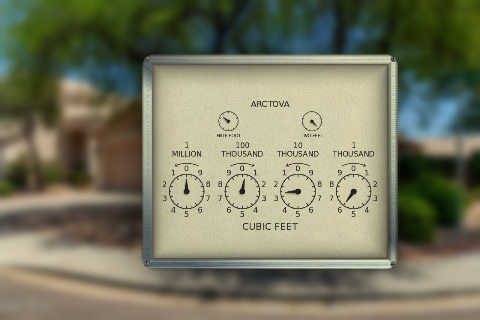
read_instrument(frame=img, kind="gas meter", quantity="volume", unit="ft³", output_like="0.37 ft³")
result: 2600 ft³
